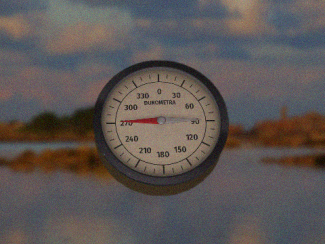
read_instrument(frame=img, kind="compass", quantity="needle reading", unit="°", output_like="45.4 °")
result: 270 °
